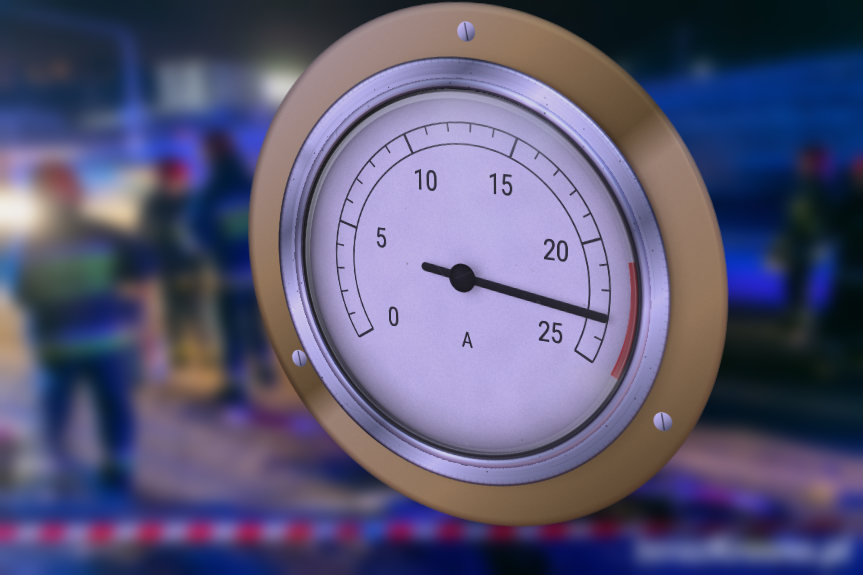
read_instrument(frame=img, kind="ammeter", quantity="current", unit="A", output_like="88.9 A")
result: 23 A
